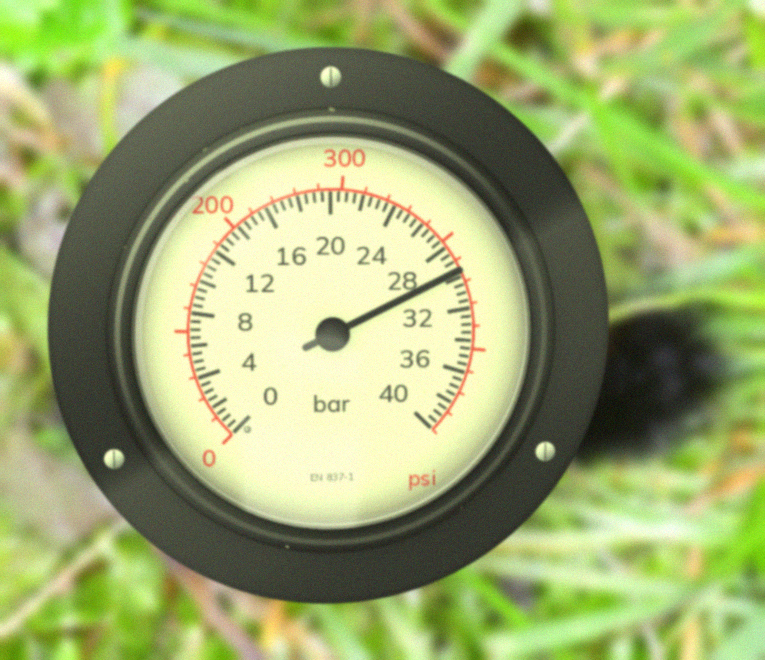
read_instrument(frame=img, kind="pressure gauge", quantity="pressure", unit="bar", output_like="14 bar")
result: 29.5 bar
